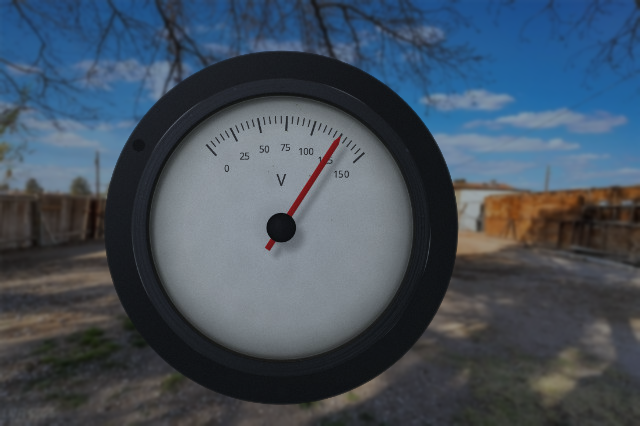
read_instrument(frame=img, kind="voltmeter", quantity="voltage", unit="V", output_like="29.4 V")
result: 125 V
